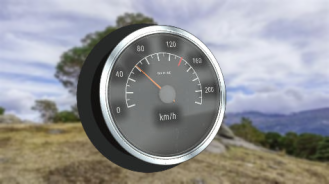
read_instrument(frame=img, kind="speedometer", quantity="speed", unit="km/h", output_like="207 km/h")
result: 60 km/h
